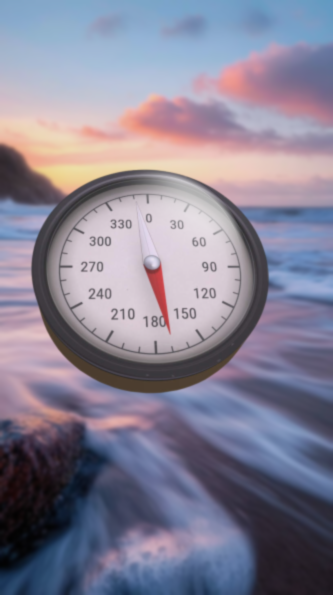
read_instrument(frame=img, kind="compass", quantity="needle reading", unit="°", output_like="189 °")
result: 170 °
